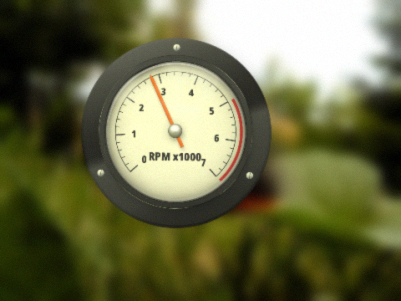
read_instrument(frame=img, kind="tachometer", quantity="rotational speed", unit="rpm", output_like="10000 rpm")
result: 2800 rpm
